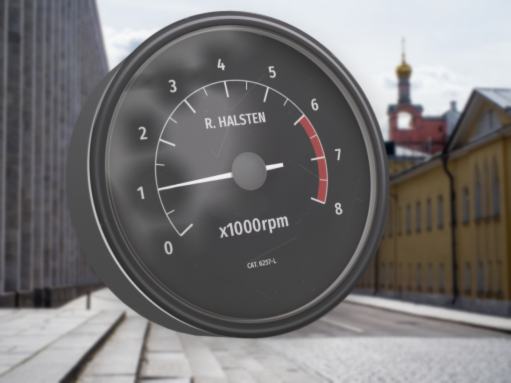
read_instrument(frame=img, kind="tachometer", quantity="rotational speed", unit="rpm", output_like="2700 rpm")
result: 1000 rpm
